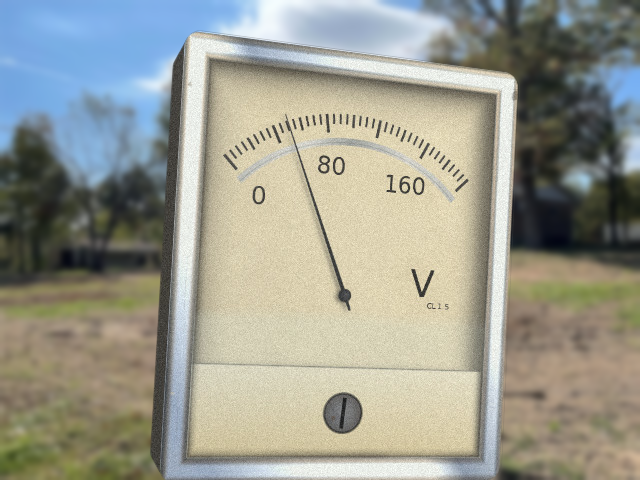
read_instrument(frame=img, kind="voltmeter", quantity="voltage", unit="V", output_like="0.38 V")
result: 50 V
